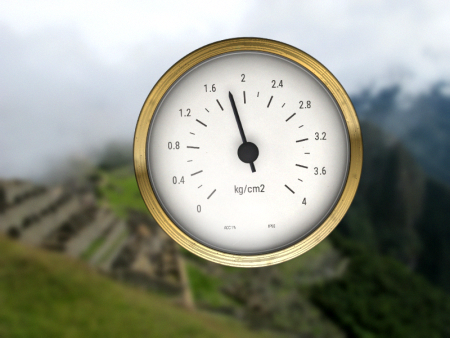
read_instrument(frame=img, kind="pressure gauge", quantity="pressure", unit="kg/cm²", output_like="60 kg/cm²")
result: 1.8 kg/cm²
